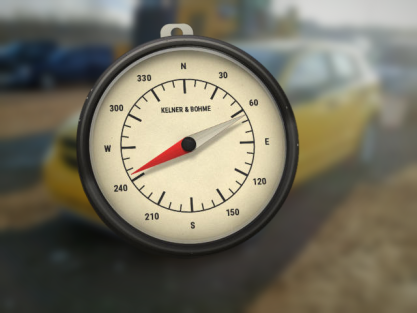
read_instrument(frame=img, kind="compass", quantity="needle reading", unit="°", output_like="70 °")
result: 245 °
